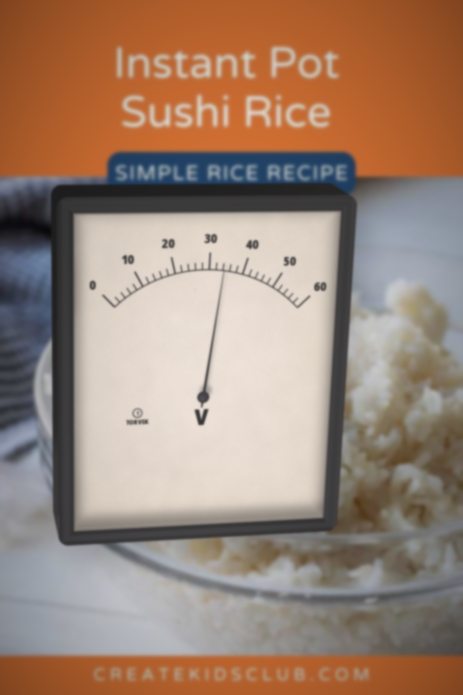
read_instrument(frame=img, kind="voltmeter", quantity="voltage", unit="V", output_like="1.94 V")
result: 34 V
